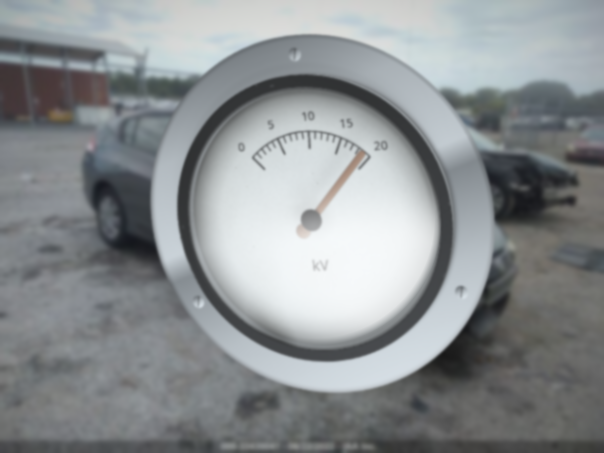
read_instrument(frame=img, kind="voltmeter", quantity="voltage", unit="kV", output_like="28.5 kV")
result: 19 kV
